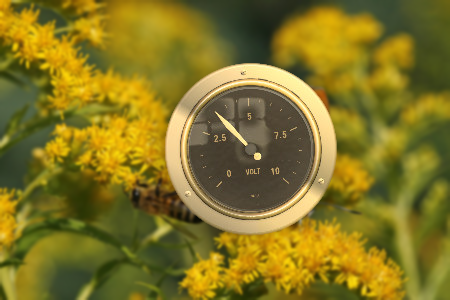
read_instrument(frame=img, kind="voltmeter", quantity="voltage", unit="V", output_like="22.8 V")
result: 3.5 V
